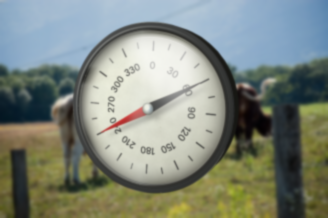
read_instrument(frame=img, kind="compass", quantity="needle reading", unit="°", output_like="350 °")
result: 240 °
